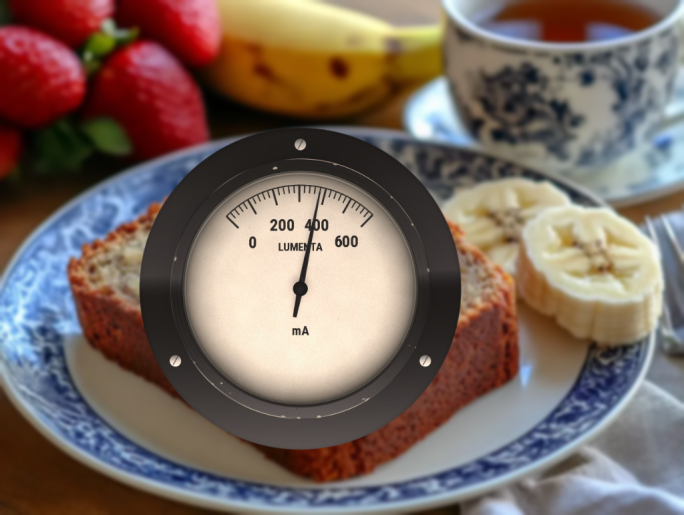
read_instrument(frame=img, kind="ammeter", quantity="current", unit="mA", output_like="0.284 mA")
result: 380 mA
